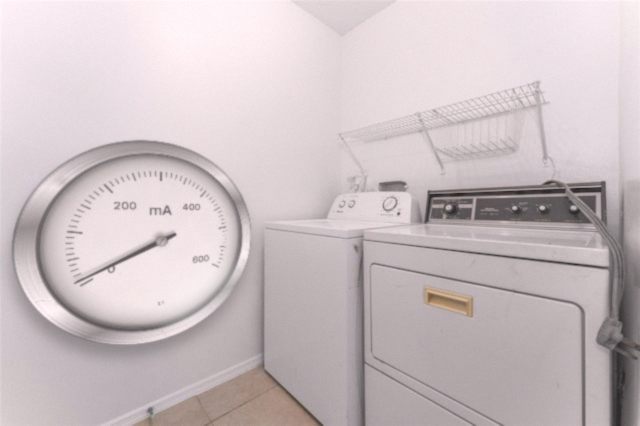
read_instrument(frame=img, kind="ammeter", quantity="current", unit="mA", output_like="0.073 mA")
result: 10 mA
